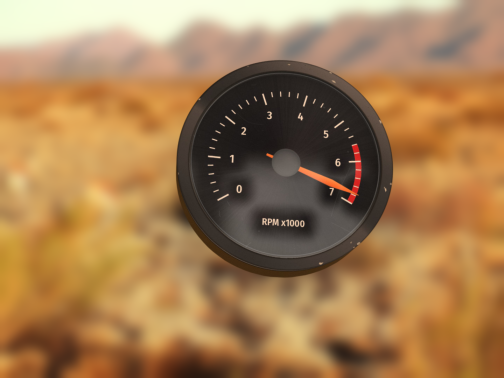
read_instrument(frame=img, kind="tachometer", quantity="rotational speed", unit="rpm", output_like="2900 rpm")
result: 6800 rpm
